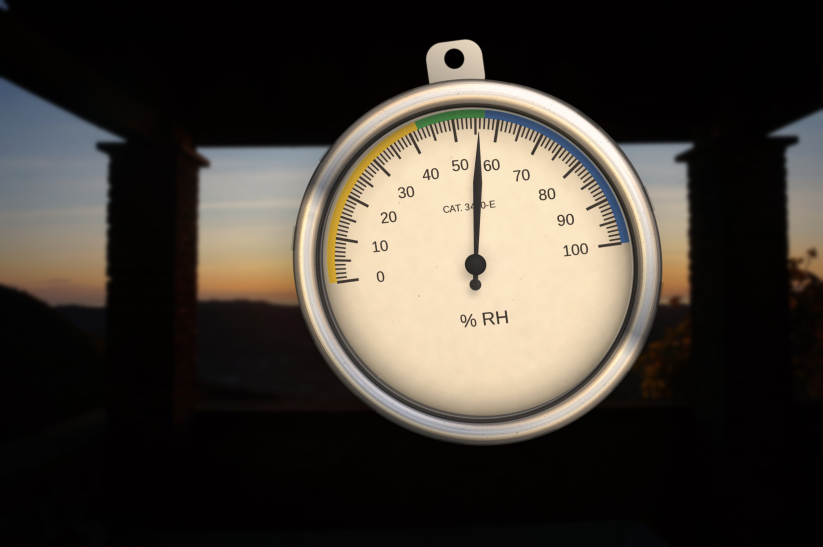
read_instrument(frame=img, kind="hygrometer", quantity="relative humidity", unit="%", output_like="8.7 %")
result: 56 %
